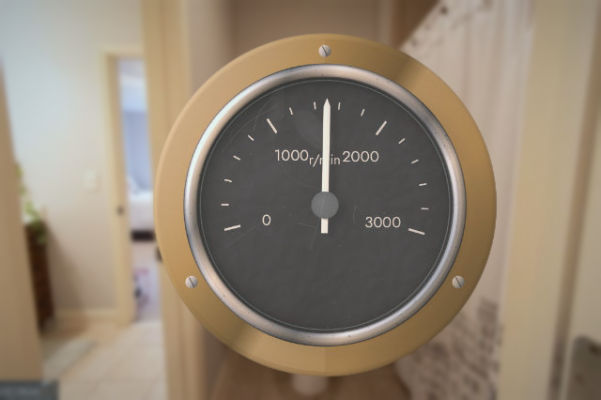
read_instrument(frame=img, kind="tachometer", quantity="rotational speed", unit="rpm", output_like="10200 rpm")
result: 1500 rpm
